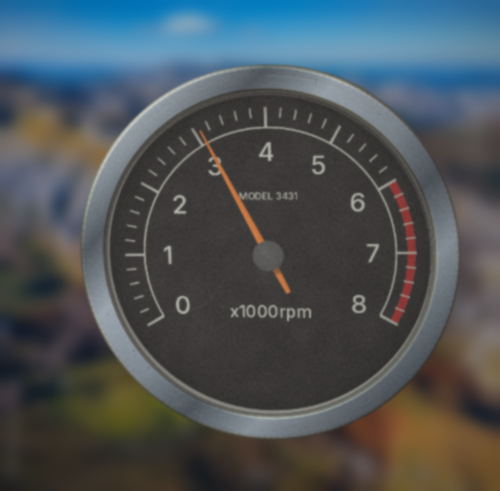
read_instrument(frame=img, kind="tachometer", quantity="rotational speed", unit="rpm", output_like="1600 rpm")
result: 3100 rpm
